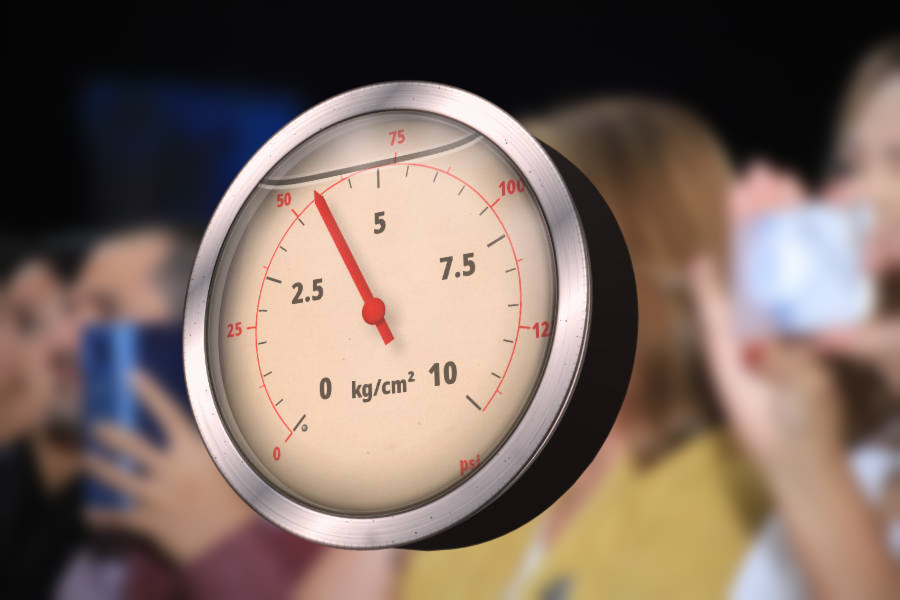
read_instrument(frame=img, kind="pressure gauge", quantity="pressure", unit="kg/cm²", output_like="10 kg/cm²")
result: 4 kg/cm²
